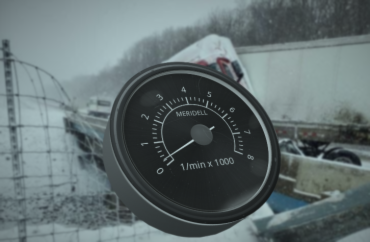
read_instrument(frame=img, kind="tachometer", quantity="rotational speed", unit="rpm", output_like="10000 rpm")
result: 200 rpm
